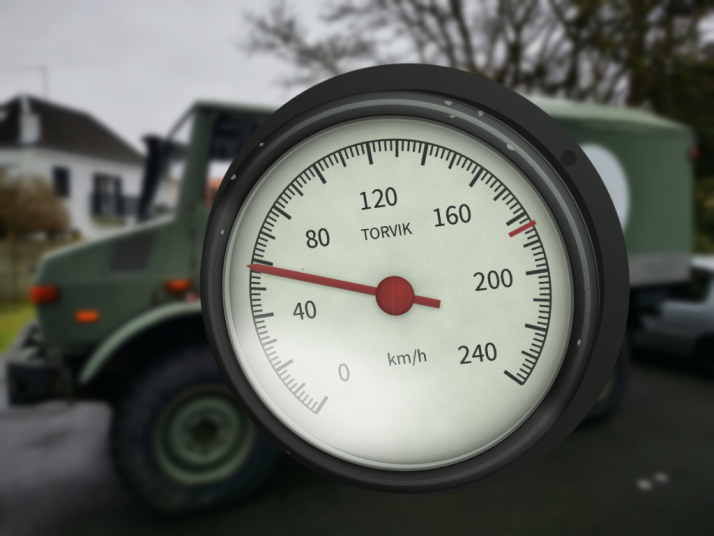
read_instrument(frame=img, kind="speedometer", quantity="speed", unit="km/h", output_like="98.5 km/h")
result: 58 km/h
